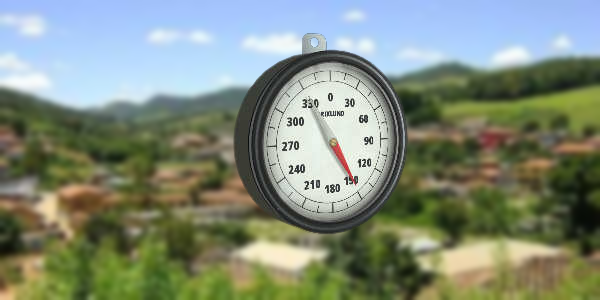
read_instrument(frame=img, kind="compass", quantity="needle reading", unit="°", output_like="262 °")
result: 150 °
